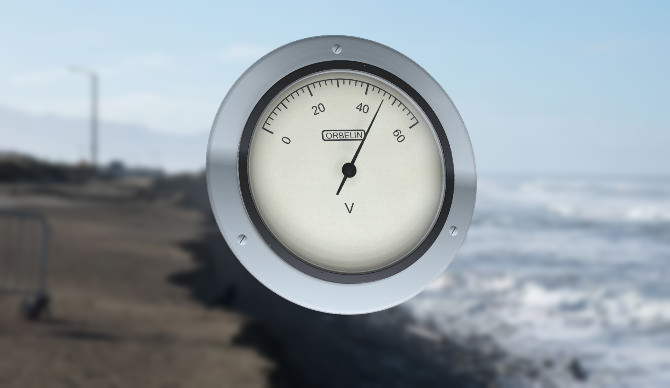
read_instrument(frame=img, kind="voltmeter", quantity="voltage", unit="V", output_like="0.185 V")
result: 46 V
